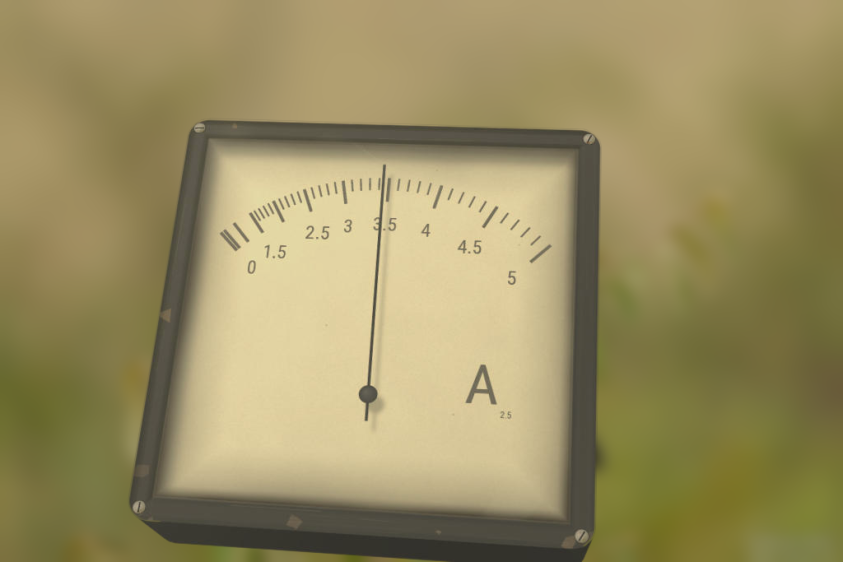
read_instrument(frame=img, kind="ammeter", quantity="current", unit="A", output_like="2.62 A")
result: 3.45 A
